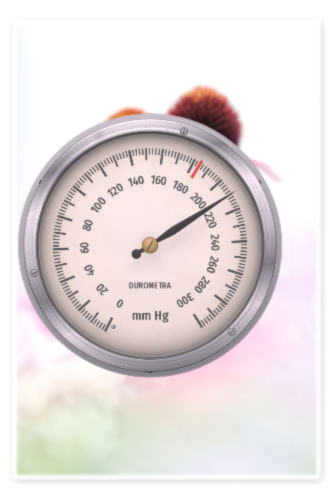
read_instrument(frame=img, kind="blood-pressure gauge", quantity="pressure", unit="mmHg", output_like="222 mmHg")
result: 210 mmHg
